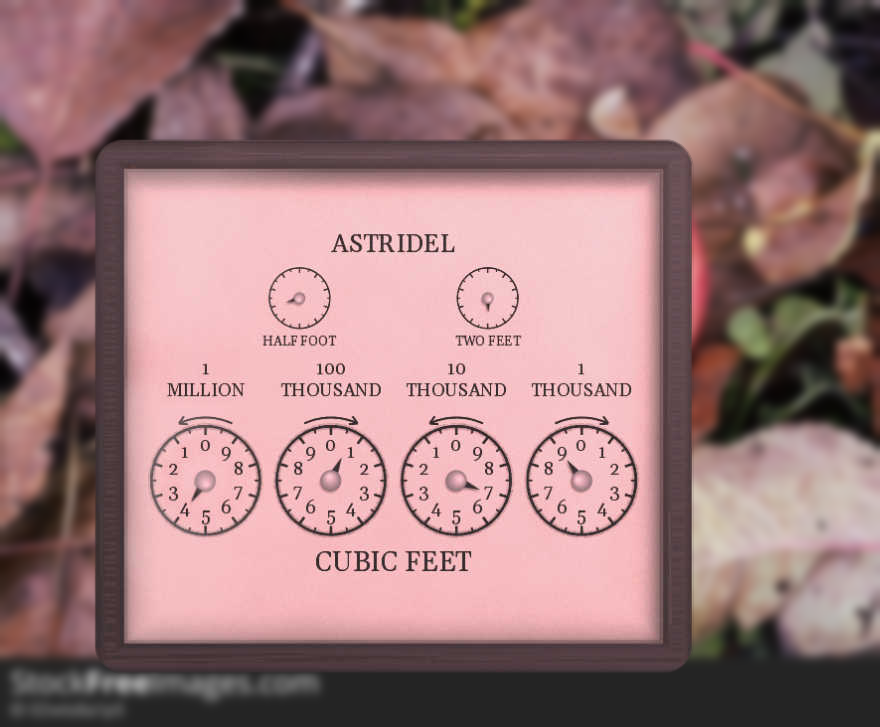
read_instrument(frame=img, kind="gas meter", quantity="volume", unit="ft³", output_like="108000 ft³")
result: 406900 ft³
